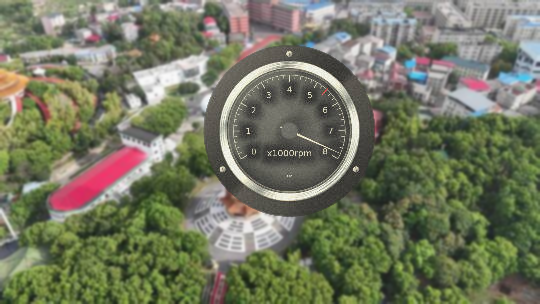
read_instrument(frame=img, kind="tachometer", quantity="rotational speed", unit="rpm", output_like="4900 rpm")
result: 7800 rpm
